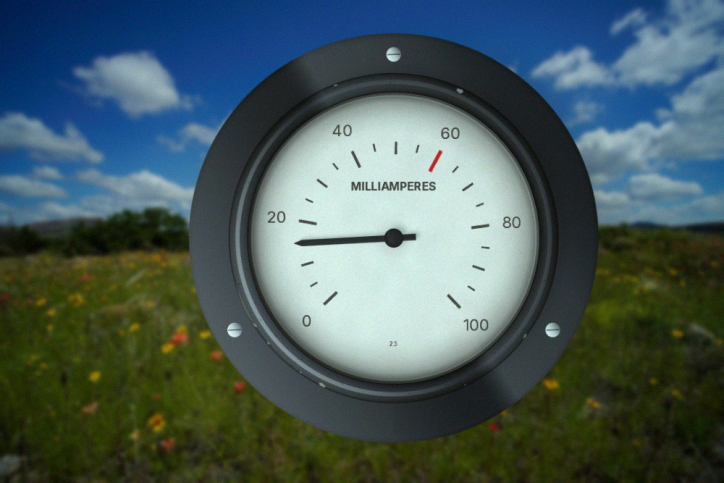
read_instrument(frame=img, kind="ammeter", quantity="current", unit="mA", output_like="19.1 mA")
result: 15 mA
